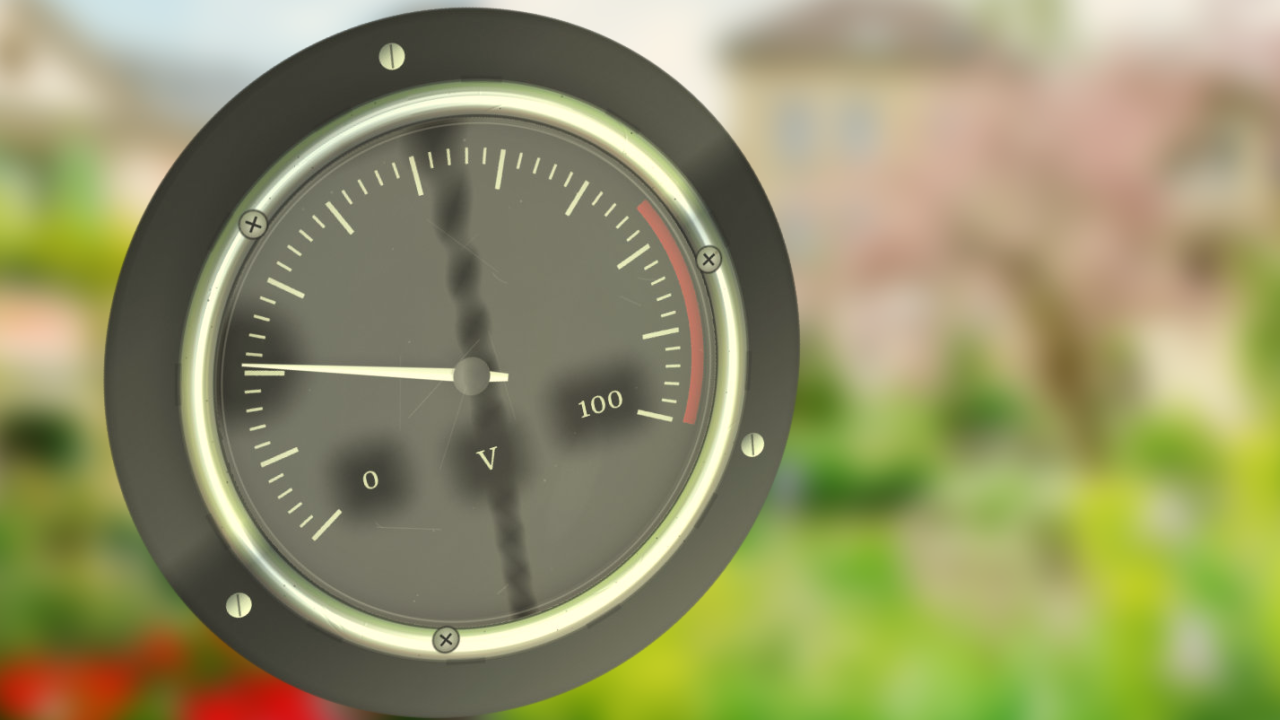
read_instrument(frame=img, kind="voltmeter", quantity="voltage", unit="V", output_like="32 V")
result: 21 V
